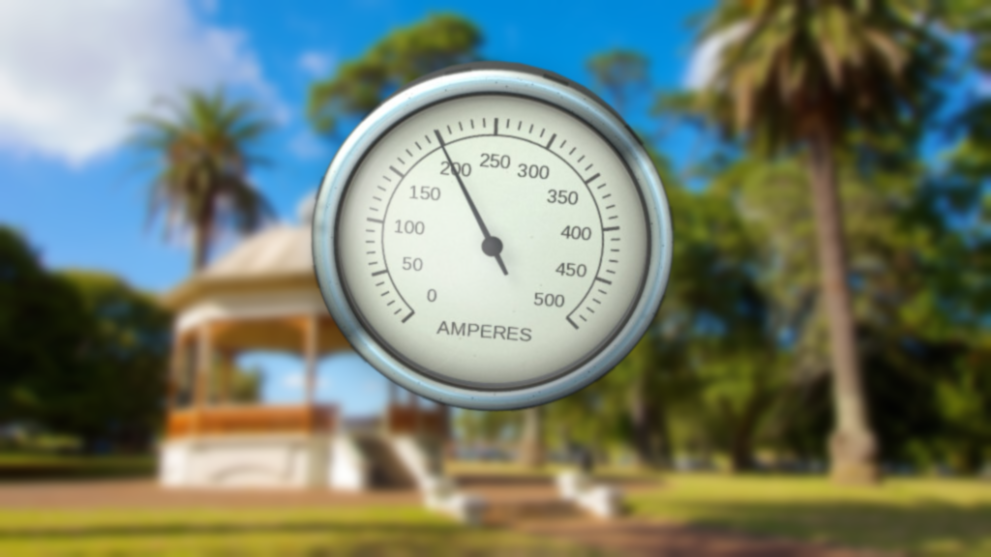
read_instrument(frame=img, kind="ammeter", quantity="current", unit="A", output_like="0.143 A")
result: 200 A
